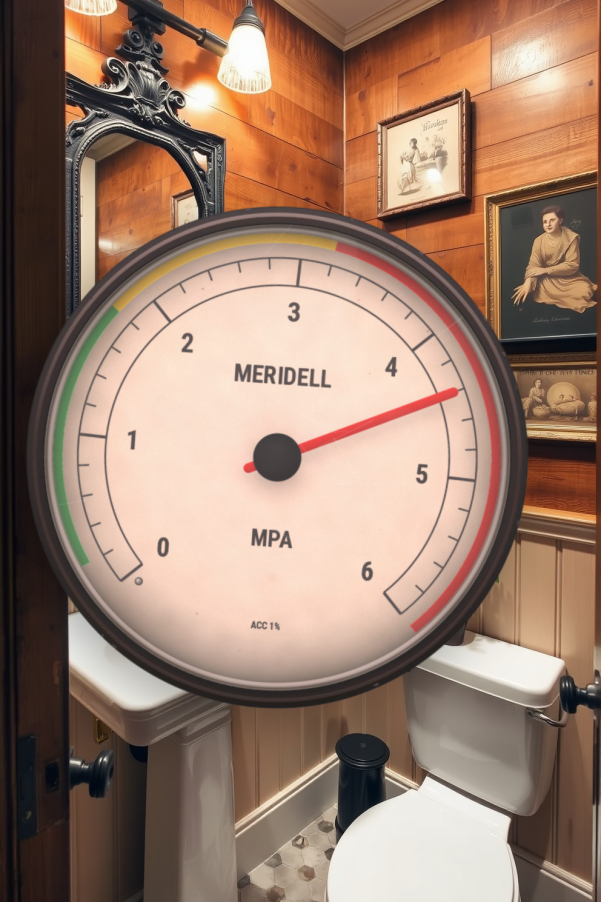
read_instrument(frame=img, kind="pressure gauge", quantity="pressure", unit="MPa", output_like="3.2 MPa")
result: 4.4 MPa
